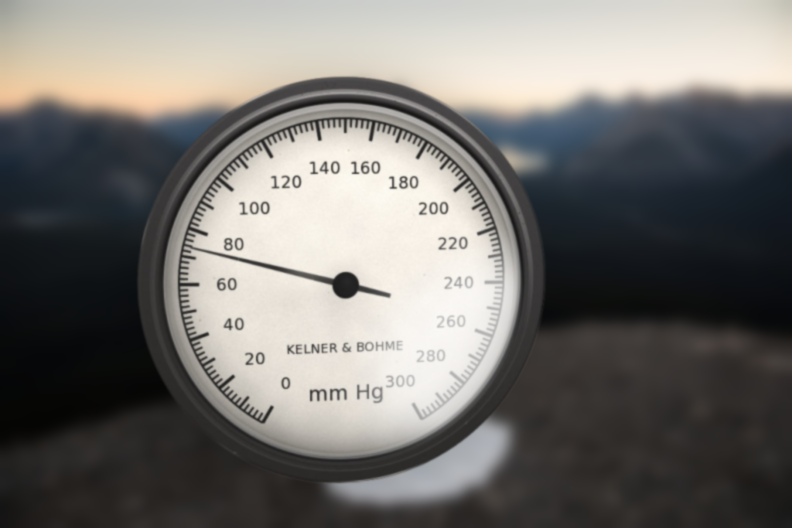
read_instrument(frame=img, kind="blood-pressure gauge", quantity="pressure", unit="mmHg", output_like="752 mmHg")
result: 74 mmHg
